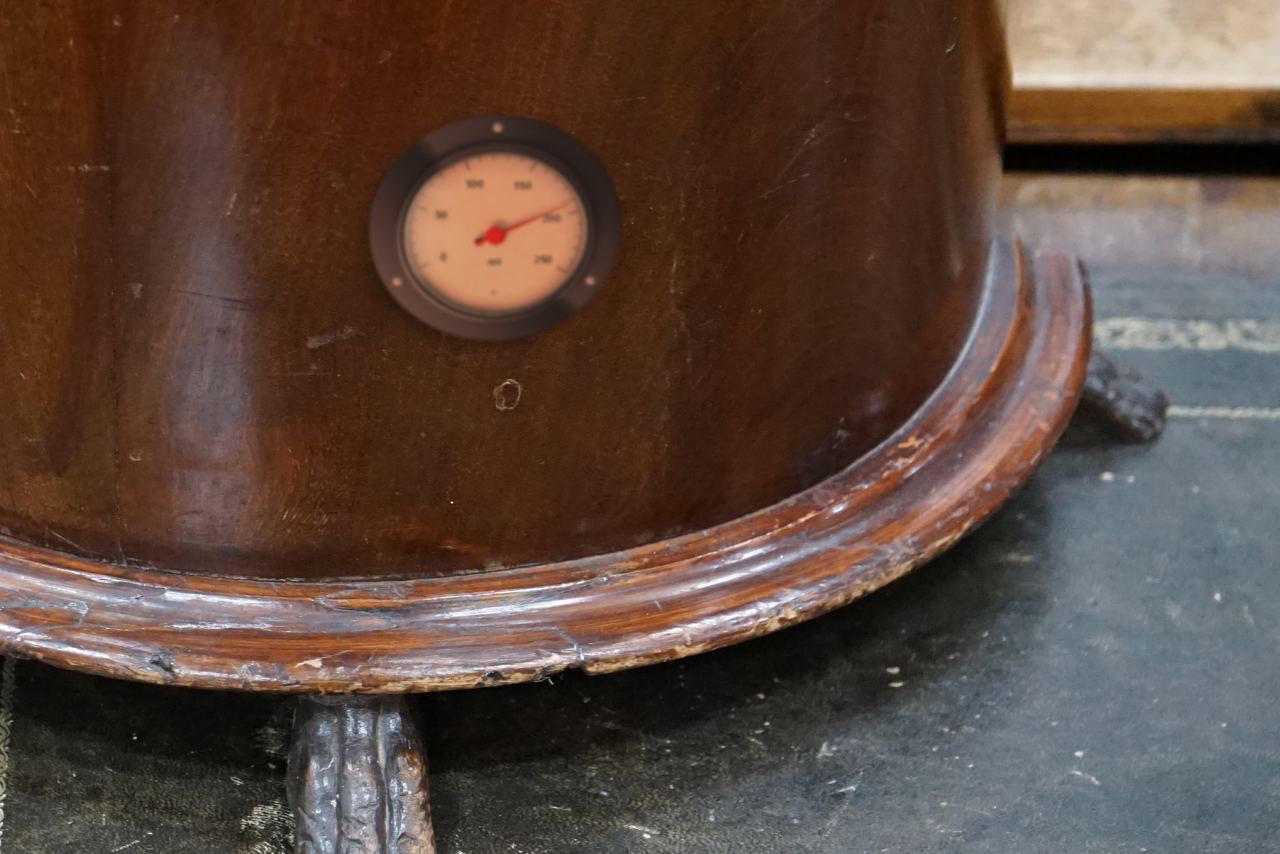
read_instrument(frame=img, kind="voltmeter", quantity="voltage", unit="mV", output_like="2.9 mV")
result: 190 mV
